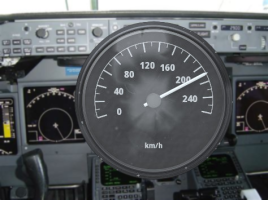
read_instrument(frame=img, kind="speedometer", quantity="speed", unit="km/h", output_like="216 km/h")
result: 210 km/h
